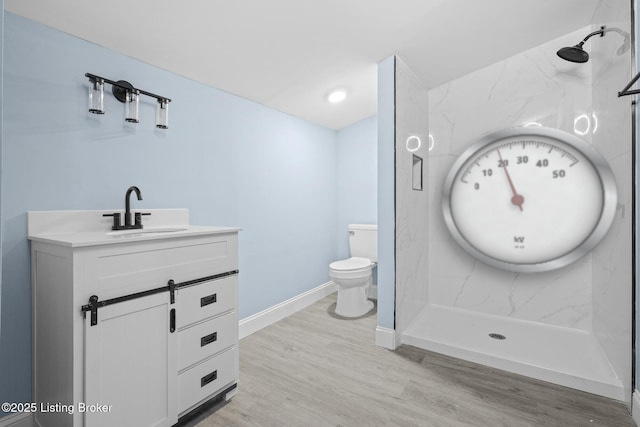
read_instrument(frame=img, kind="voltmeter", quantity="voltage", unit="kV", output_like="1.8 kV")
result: 20 kV
